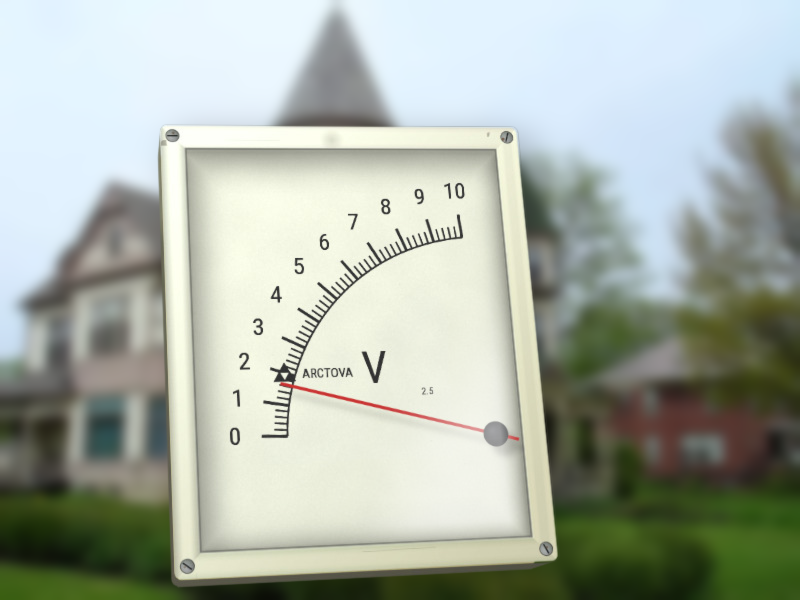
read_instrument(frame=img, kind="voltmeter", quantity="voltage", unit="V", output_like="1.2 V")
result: 1.6 V
